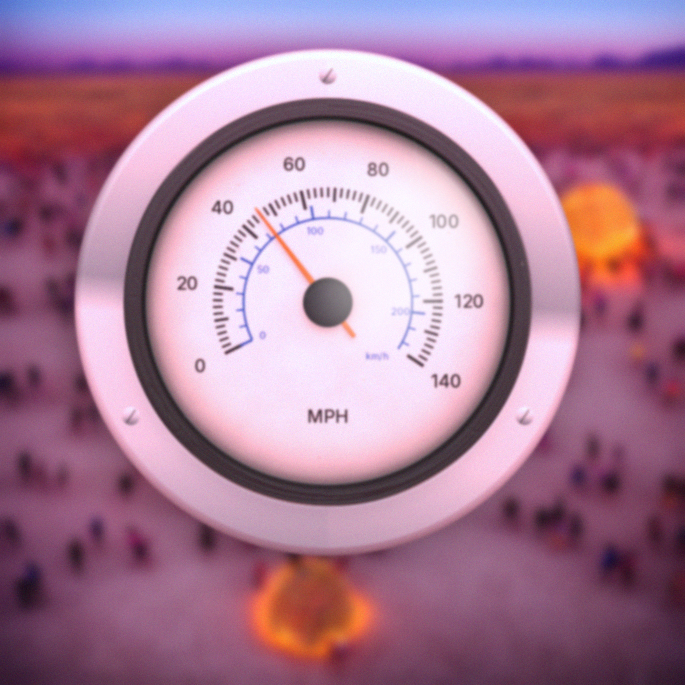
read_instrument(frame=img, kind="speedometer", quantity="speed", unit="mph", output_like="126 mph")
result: 46 mph
